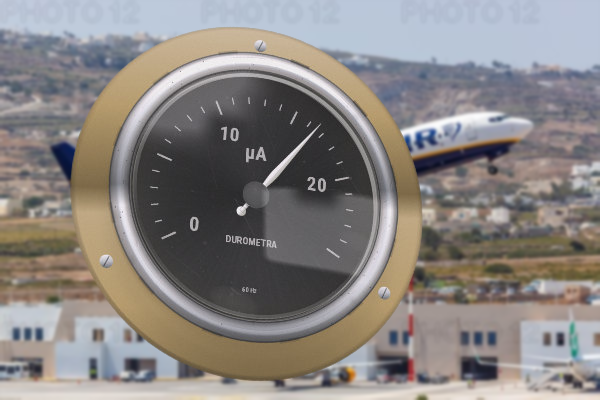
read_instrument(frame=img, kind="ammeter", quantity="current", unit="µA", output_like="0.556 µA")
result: 16.5 µA
